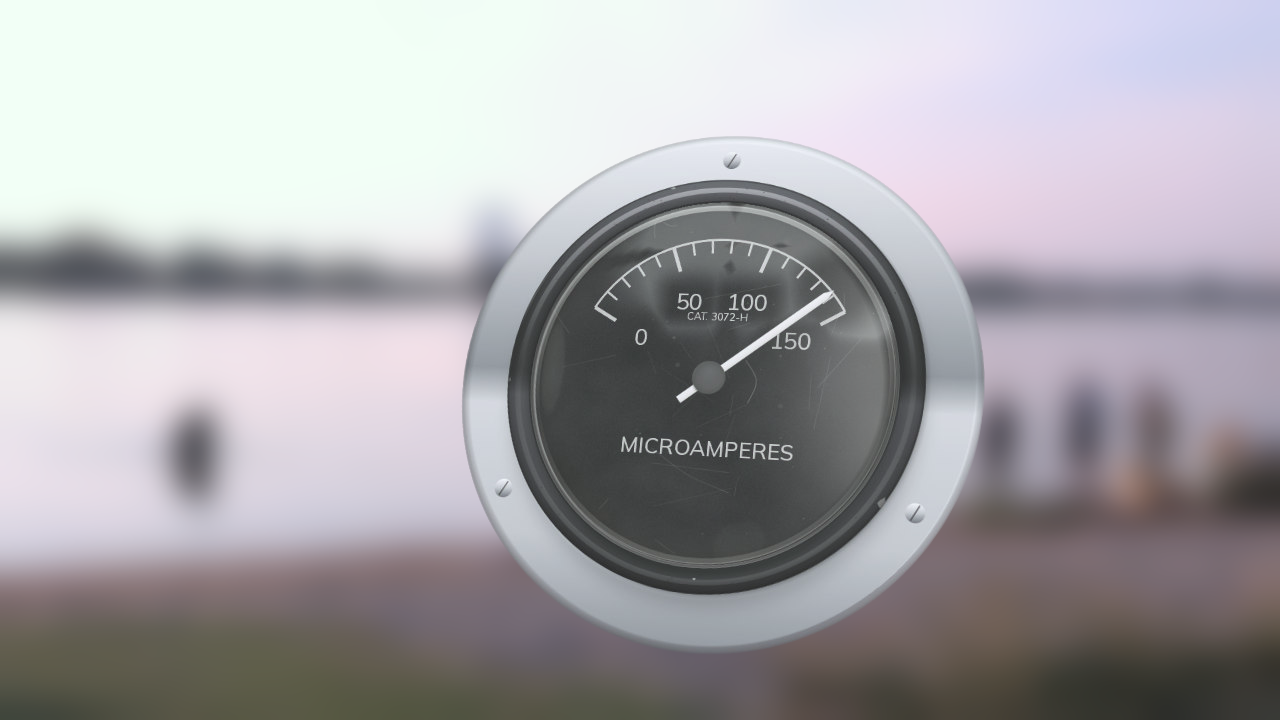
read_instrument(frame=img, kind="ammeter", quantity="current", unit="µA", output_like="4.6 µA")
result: 140 µA
